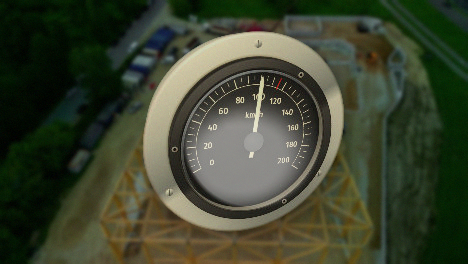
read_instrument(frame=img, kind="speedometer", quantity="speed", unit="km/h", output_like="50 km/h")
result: 100 km/h
